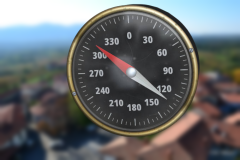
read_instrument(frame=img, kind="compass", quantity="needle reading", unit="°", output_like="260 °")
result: 310 °
